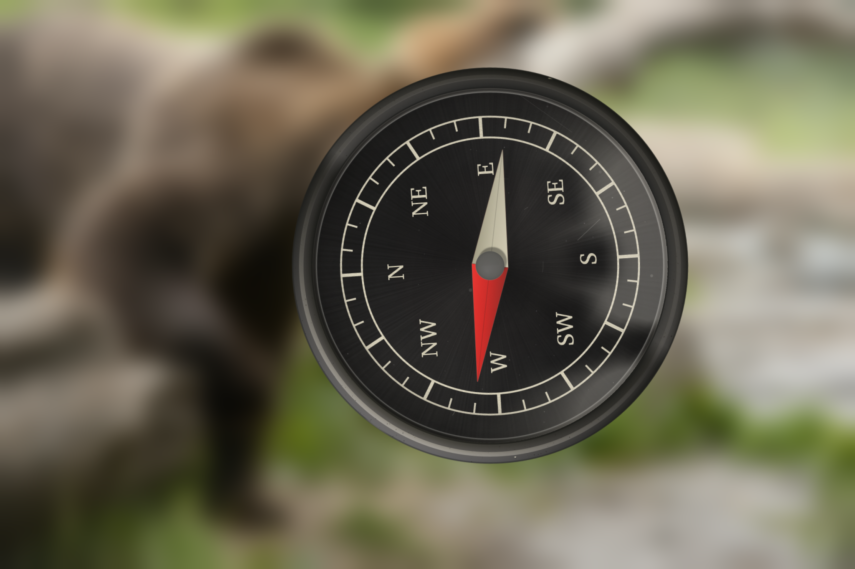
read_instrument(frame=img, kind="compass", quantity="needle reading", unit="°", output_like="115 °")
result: 280 °
